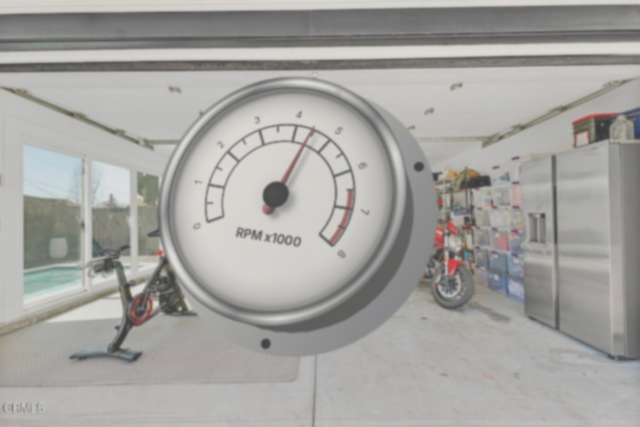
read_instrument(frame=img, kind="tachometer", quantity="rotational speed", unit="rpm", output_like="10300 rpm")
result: 4500 rpm
